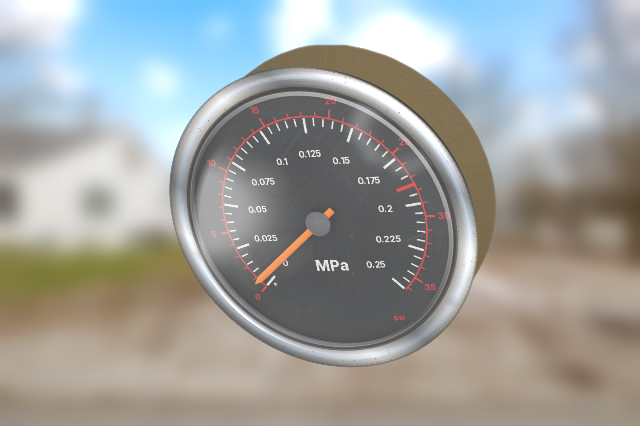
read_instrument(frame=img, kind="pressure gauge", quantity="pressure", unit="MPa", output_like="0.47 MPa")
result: 0.005 MPa
